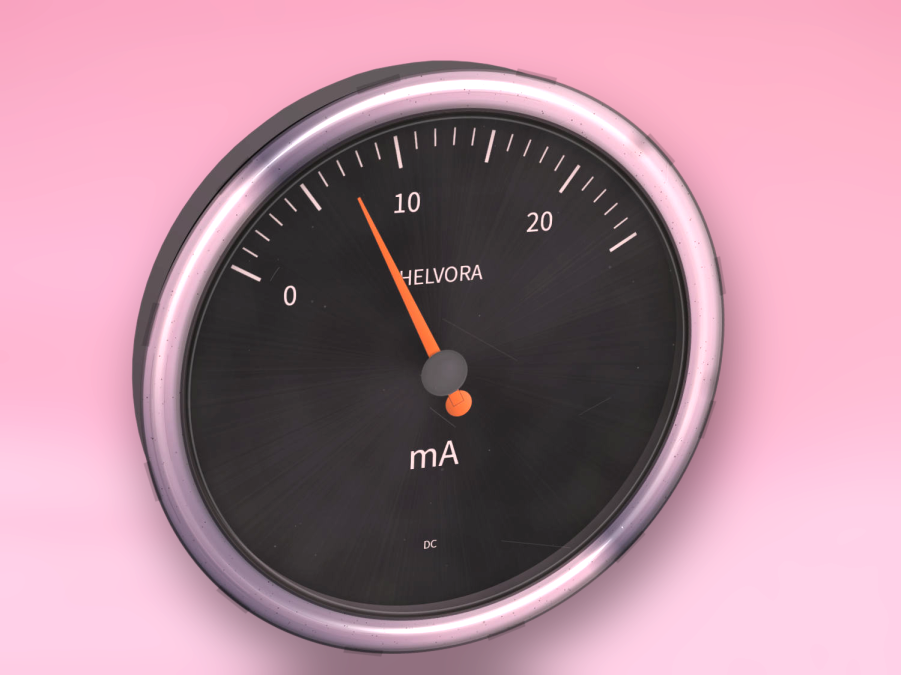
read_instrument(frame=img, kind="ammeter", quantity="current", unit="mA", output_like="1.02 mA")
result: 7 mA
